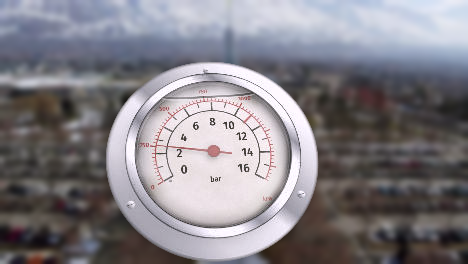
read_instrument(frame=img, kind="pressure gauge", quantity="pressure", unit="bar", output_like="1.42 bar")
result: 2.5 bar
